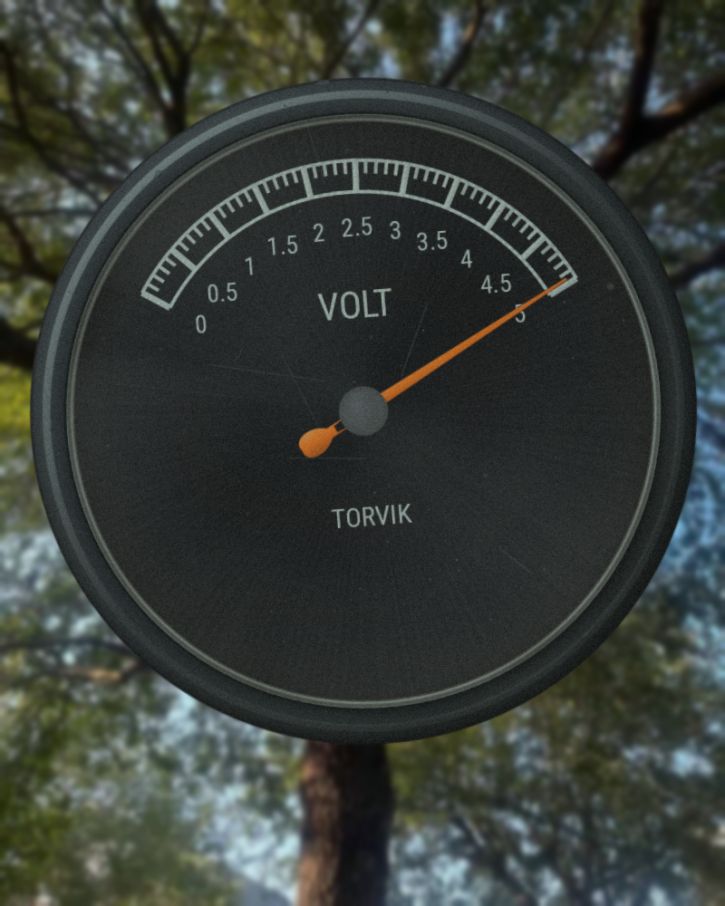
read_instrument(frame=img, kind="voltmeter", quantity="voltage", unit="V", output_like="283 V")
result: 4.95 V
